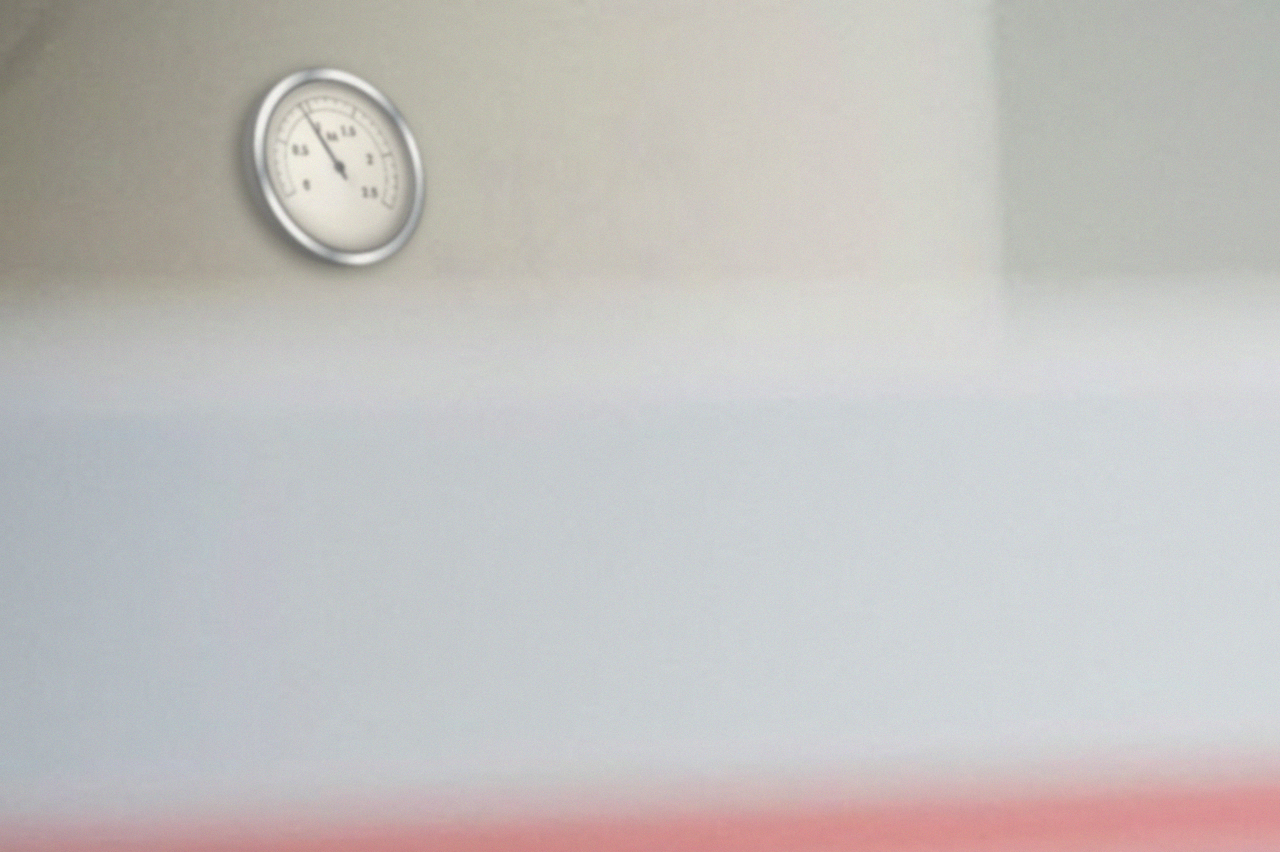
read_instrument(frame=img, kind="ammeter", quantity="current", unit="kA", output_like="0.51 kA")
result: 0.9 kA
